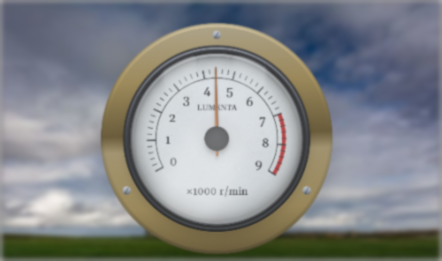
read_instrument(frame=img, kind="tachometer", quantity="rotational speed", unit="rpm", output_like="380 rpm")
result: 4400 rpm
